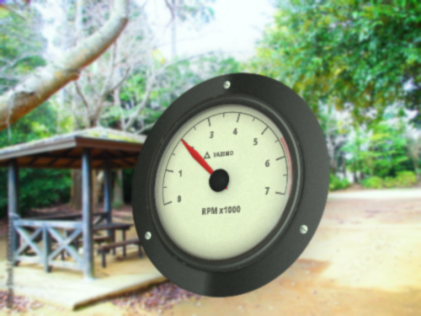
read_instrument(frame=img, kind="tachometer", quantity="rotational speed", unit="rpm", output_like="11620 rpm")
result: 2000 rpm
